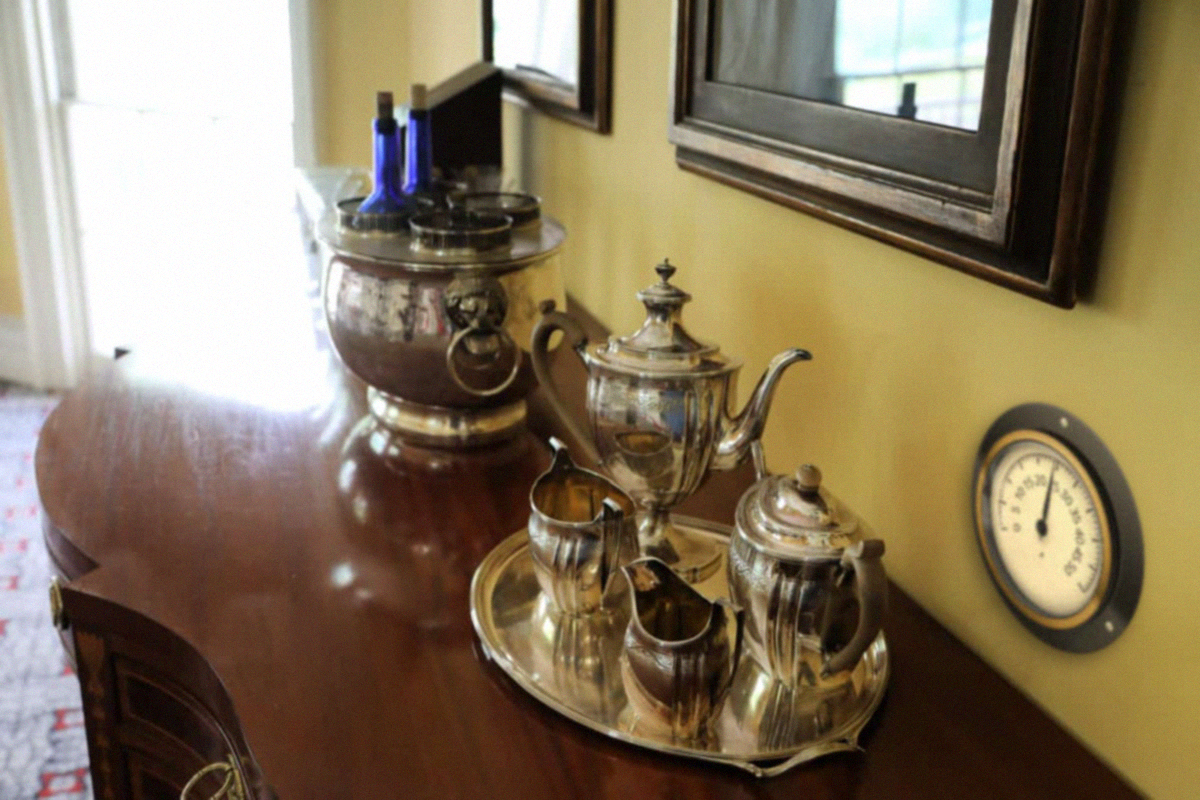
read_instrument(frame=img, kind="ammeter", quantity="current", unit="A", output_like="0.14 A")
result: 25 A
